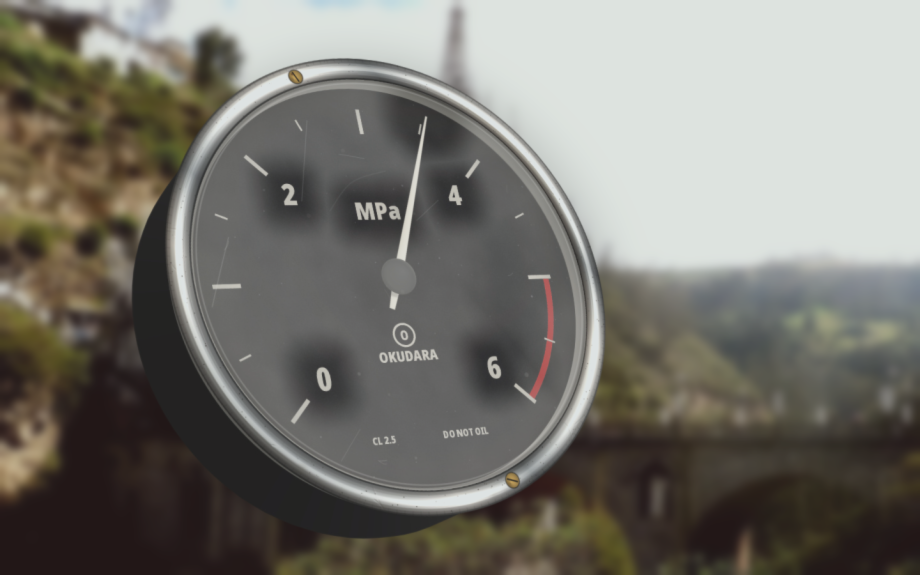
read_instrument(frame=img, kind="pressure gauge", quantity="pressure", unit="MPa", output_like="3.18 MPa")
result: 3.5 MPa
